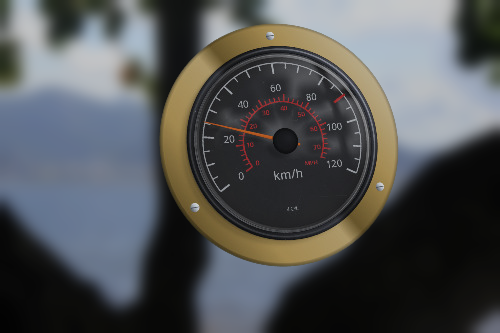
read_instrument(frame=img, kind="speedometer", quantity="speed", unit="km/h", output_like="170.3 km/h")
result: 25 km/h
